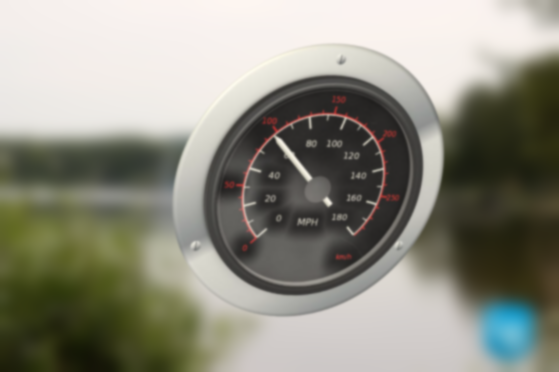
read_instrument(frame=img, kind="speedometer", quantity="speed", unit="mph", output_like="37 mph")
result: 60 mph
